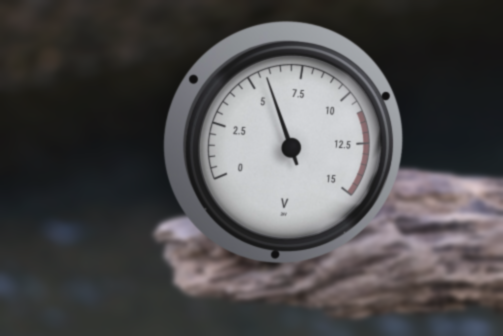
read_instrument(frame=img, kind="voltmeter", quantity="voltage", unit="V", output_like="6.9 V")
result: 5.75 V
